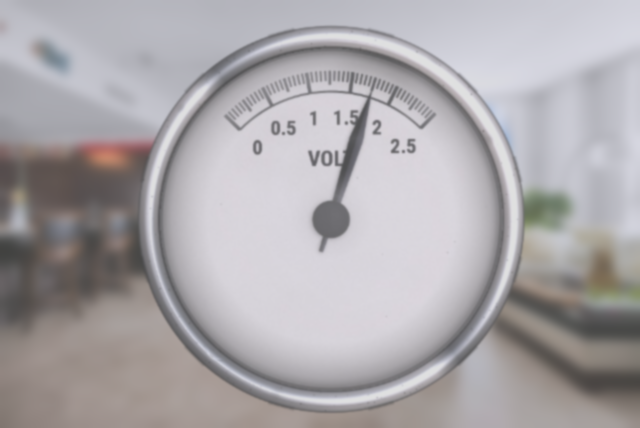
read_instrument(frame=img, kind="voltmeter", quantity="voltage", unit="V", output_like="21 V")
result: 1.75 V
